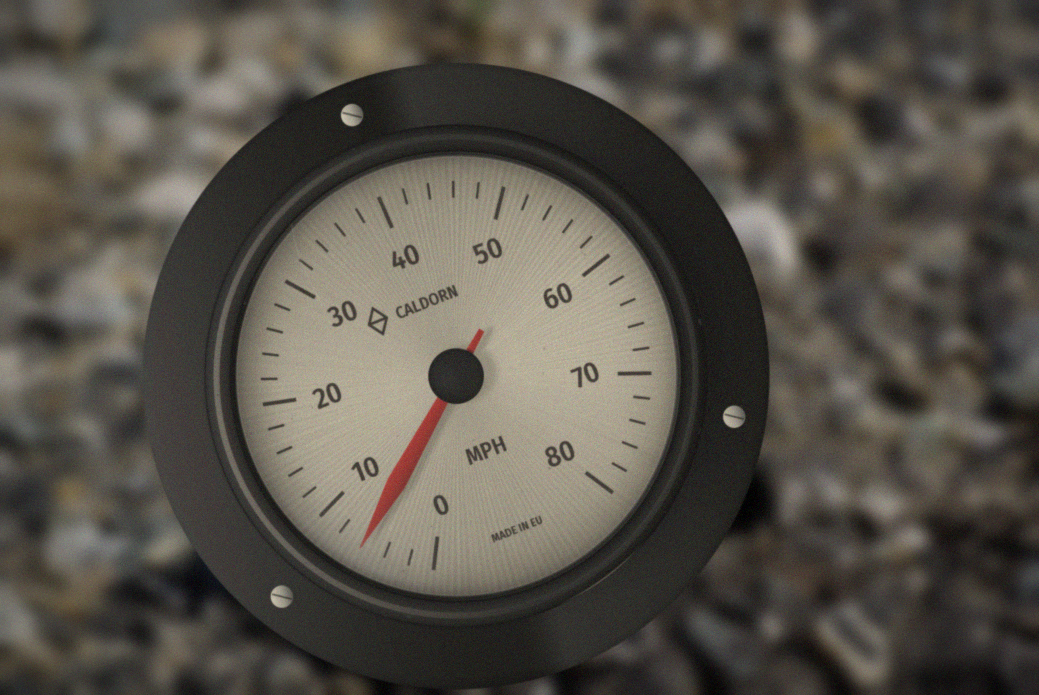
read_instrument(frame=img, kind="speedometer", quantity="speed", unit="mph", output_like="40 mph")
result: 6 mph
